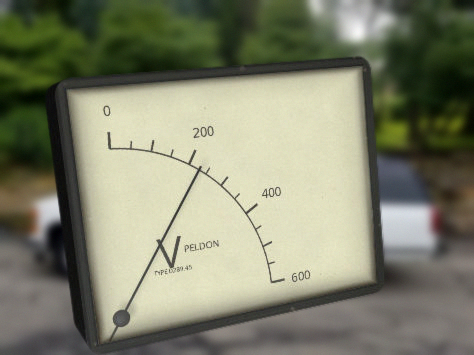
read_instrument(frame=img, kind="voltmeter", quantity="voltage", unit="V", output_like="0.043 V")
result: 225 V
